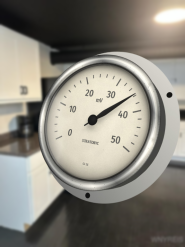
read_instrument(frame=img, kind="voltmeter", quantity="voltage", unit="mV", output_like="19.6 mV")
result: 36 mV
